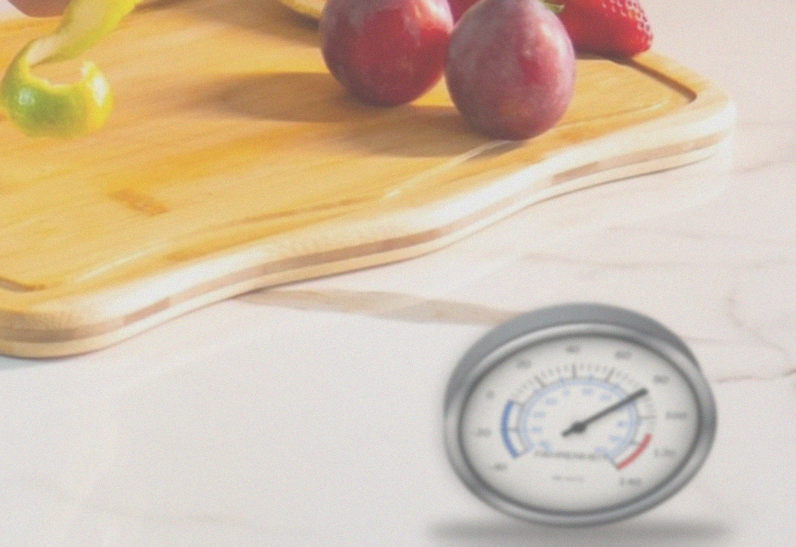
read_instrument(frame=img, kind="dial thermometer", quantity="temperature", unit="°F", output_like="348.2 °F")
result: 80 °F
